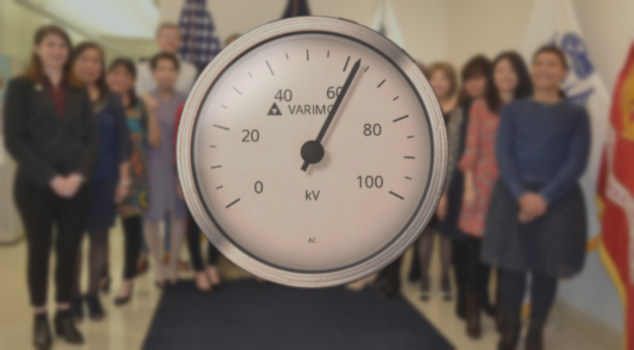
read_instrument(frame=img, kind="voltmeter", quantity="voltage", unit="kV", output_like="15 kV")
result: 62.5 kV
